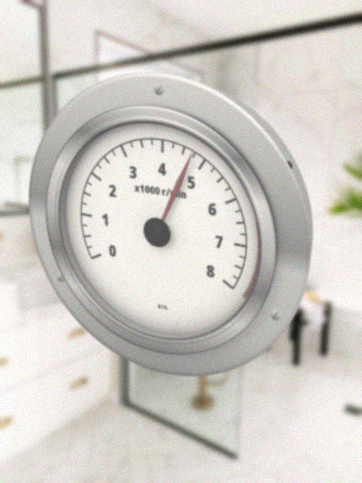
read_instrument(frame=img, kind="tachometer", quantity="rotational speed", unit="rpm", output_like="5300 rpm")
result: 4750 rpm
